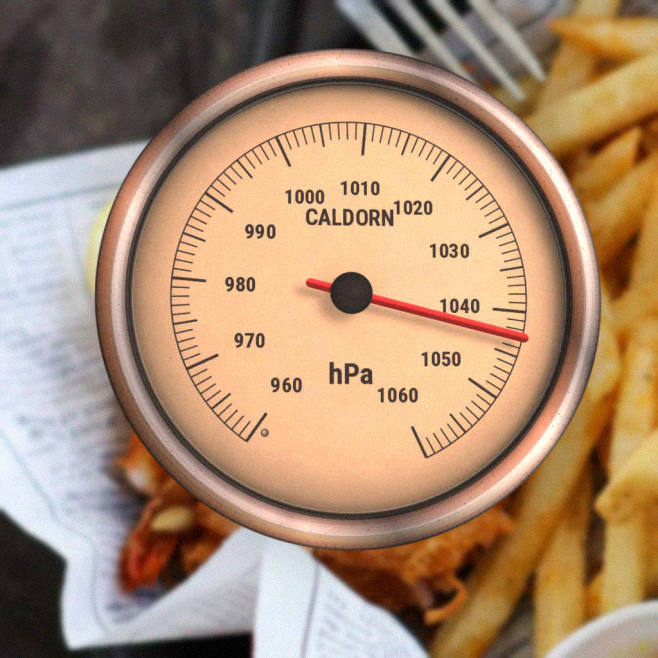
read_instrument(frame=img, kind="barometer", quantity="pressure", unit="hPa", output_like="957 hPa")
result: 1043 hPa
